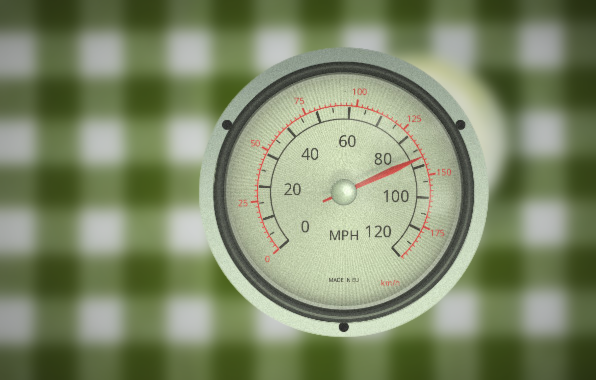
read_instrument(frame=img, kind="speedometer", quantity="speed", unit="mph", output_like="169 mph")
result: 87.5 mph
